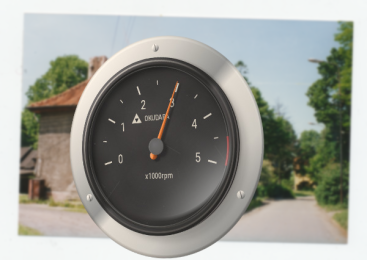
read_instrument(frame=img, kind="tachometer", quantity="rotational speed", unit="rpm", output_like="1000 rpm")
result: 3000 rpm
